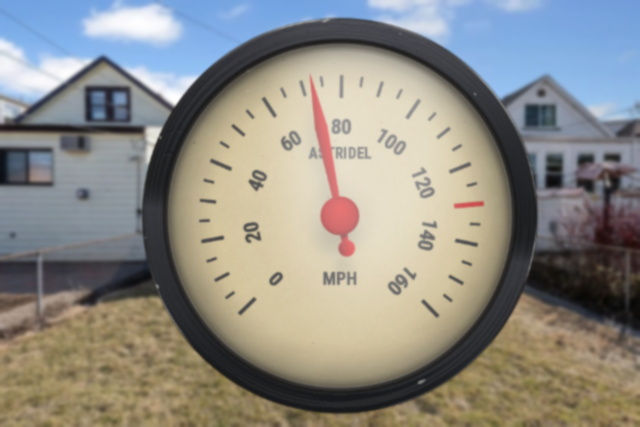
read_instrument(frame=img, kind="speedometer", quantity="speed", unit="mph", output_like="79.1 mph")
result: 72.5 mph
